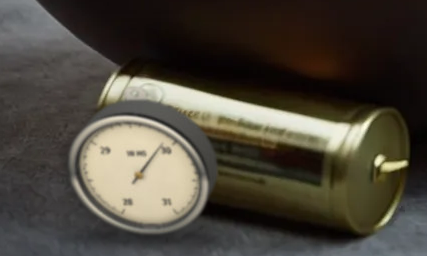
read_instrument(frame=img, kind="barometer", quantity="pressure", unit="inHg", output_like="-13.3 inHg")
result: 29.9 inHg
